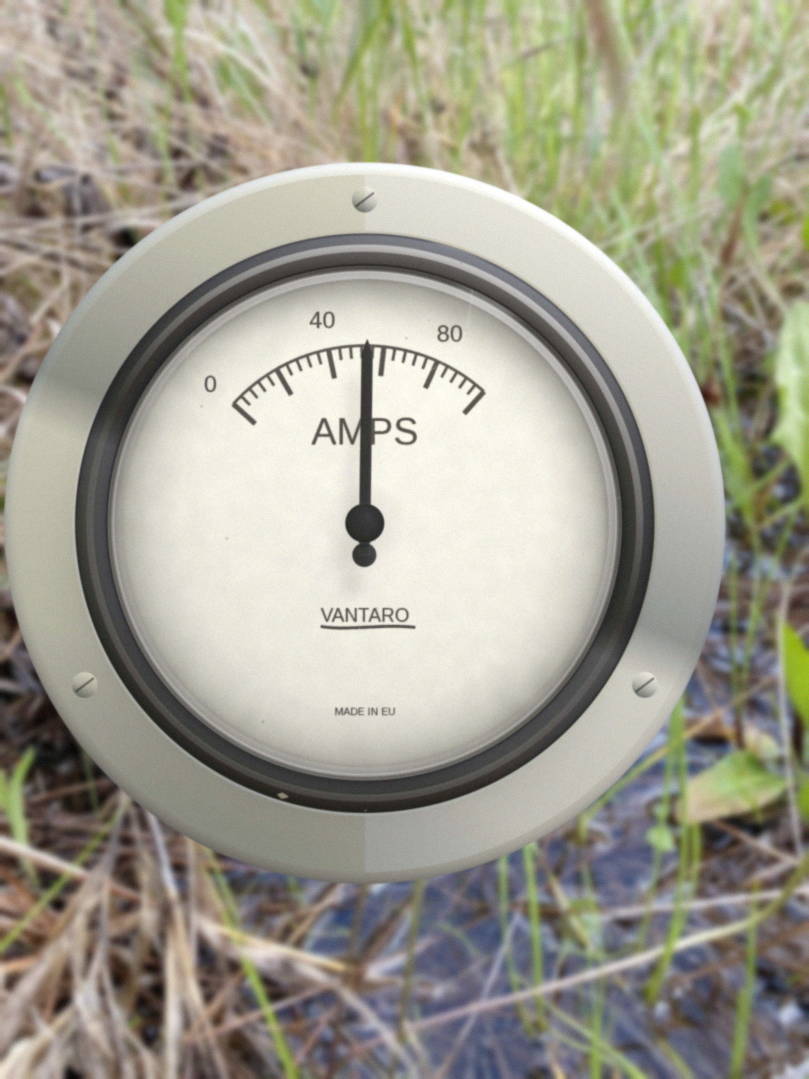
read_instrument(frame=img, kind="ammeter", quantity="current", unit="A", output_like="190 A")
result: 54 A
